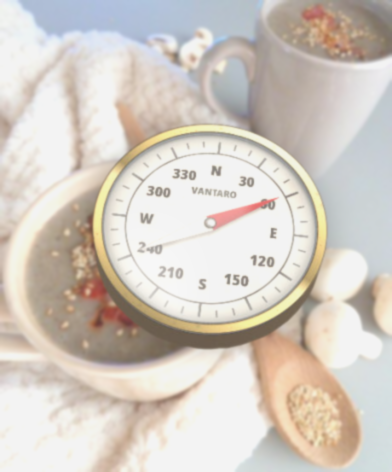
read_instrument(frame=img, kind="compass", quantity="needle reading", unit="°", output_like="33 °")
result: 60 °
